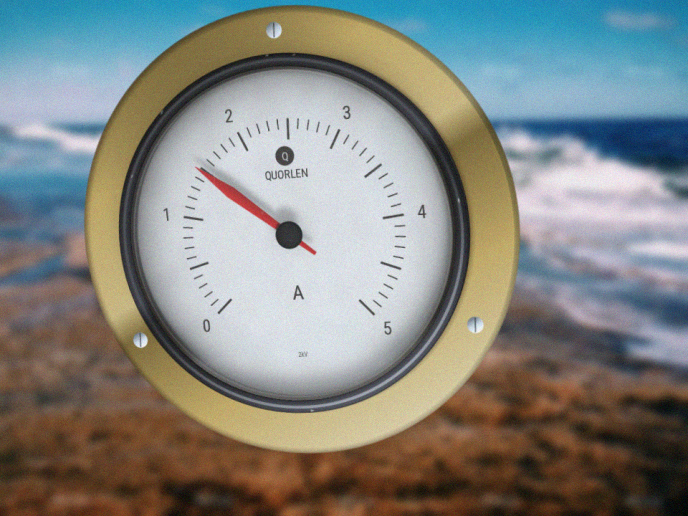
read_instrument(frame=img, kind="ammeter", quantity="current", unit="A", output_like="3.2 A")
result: 1.5 A
